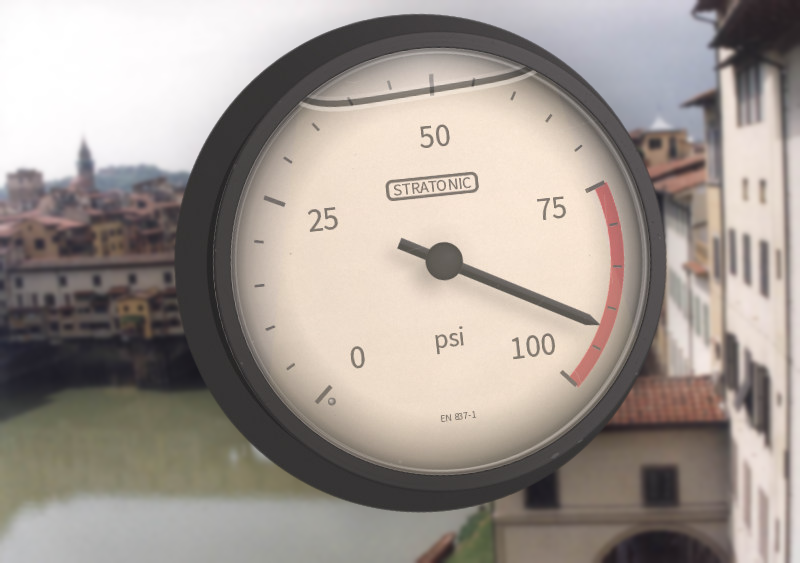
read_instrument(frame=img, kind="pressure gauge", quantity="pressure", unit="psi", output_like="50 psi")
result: 92.5 psi
